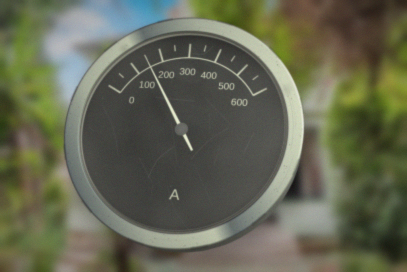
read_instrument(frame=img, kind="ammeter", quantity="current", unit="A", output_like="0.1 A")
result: 150 A
